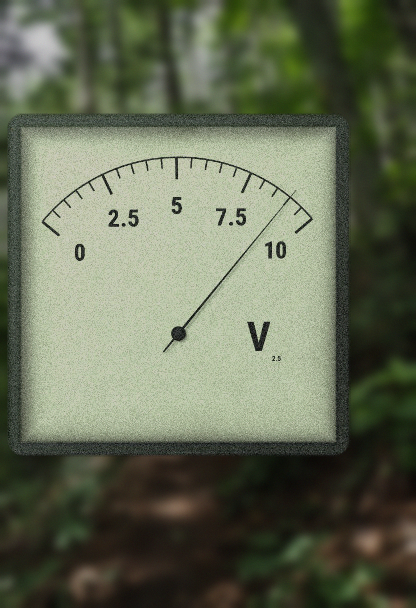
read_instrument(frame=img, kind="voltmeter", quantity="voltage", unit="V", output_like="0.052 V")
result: 9 V
